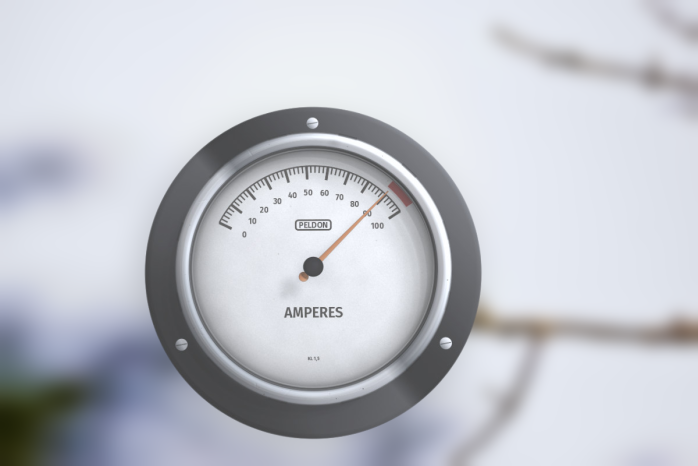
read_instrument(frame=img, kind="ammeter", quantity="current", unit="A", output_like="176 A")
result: 90 A
